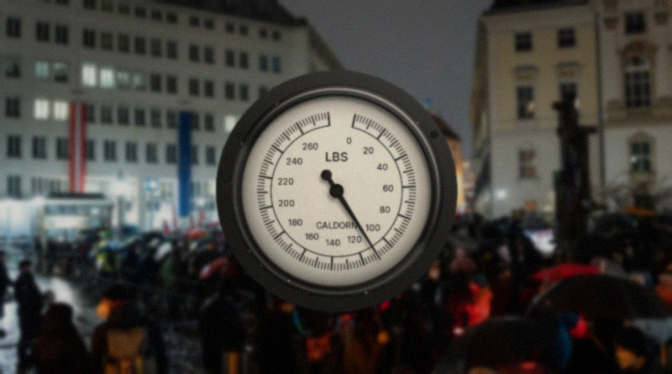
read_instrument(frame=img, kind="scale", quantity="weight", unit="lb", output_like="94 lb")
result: 110 lb
